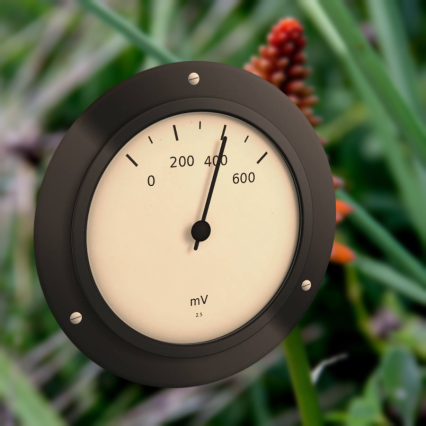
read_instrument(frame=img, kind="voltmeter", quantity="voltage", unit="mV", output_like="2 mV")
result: 400 mV
